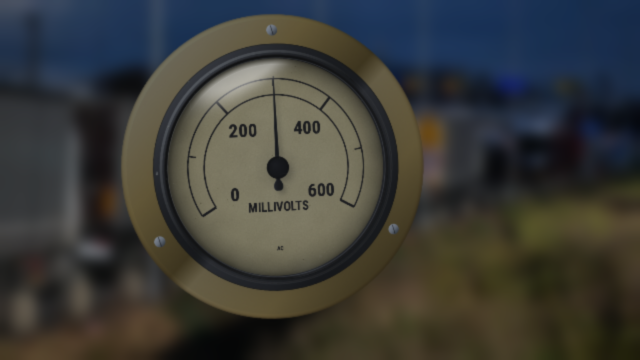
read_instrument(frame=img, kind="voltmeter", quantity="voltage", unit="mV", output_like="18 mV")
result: 300 mV
